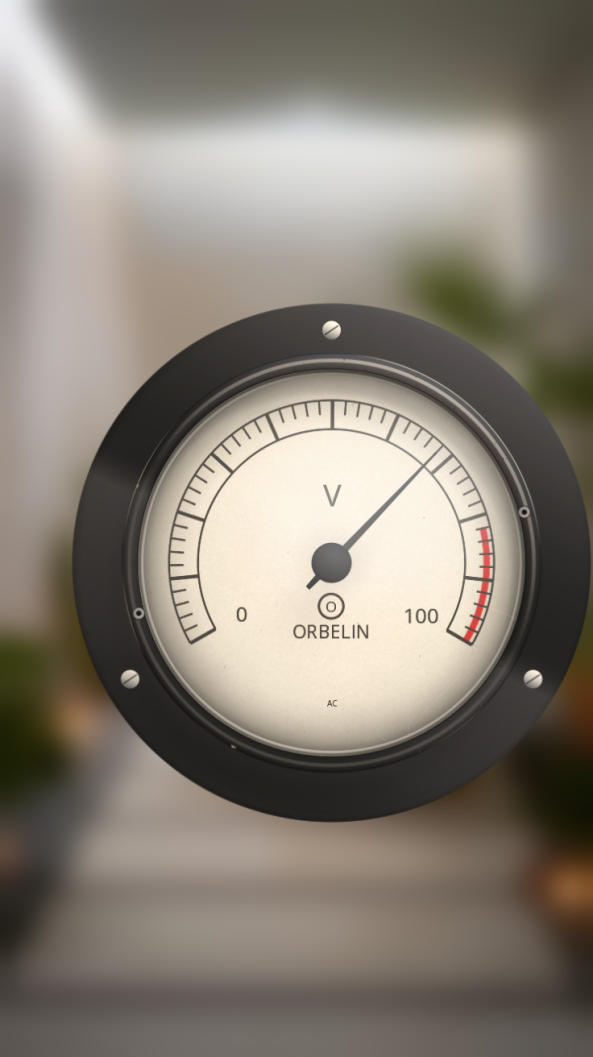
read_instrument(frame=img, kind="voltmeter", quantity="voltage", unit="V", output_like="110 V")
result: 68 V
